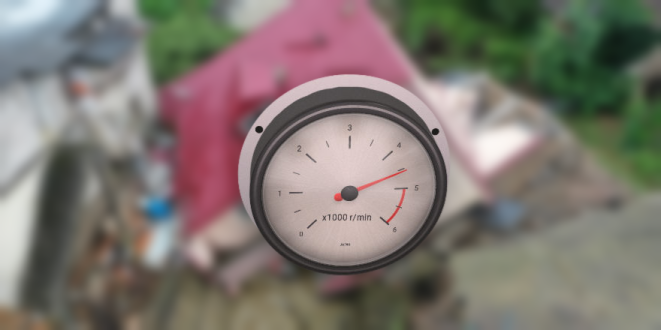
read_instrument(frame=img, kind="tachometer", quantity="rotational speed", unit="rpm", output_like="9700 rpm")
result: 4500 rpm
